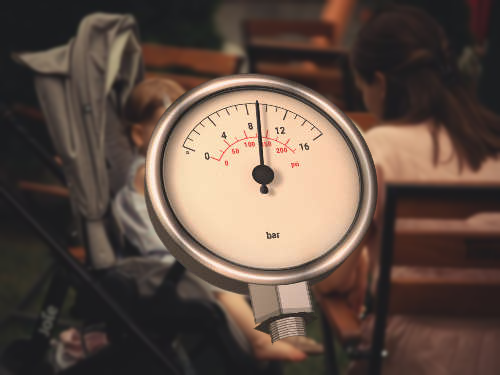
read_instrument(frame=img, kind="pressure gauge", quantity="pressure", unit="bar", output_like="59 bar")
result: 9 bar
